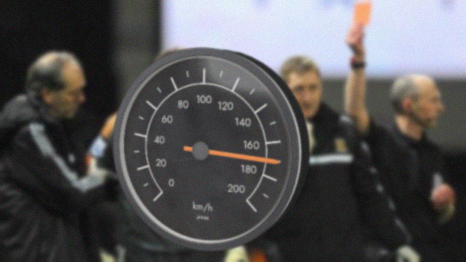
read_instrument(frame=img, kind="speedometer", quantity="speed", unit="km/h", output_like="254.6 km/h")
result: 170 km/h
